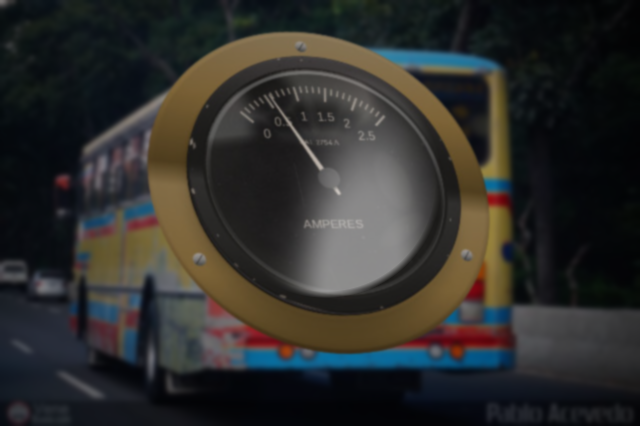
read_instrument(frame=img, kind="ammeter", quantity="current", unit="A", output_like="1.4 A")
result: 0.5 A
